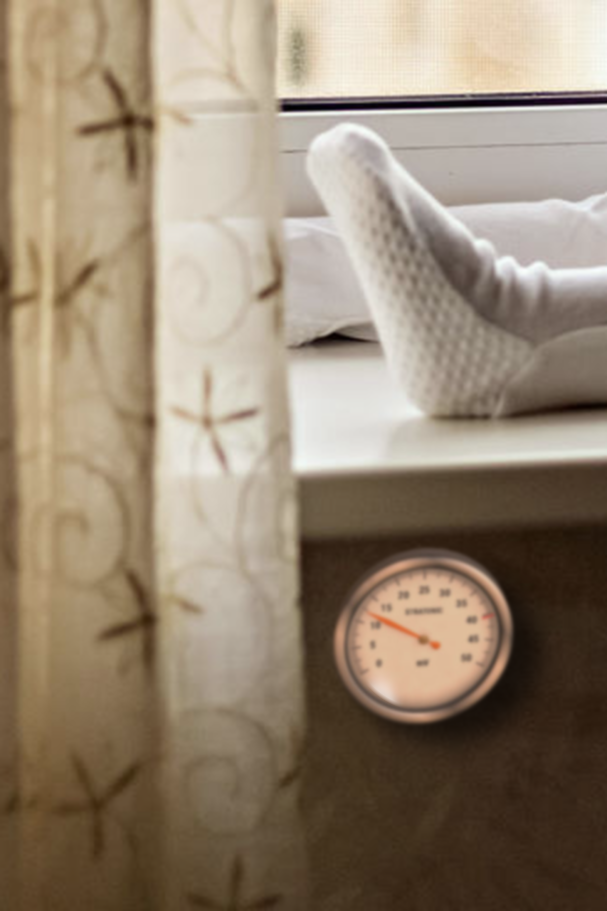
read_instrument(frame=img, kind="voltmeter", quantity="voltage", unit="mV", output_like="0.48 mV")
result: 12.5 mV
